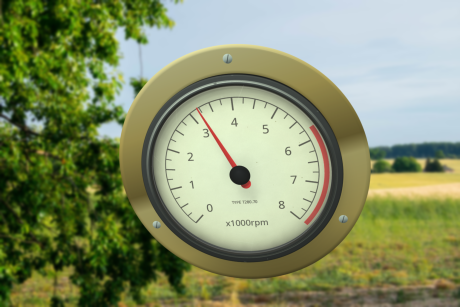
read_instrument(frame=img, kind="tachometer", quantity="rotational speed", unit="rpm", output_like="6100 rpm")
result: 3250 rpm
